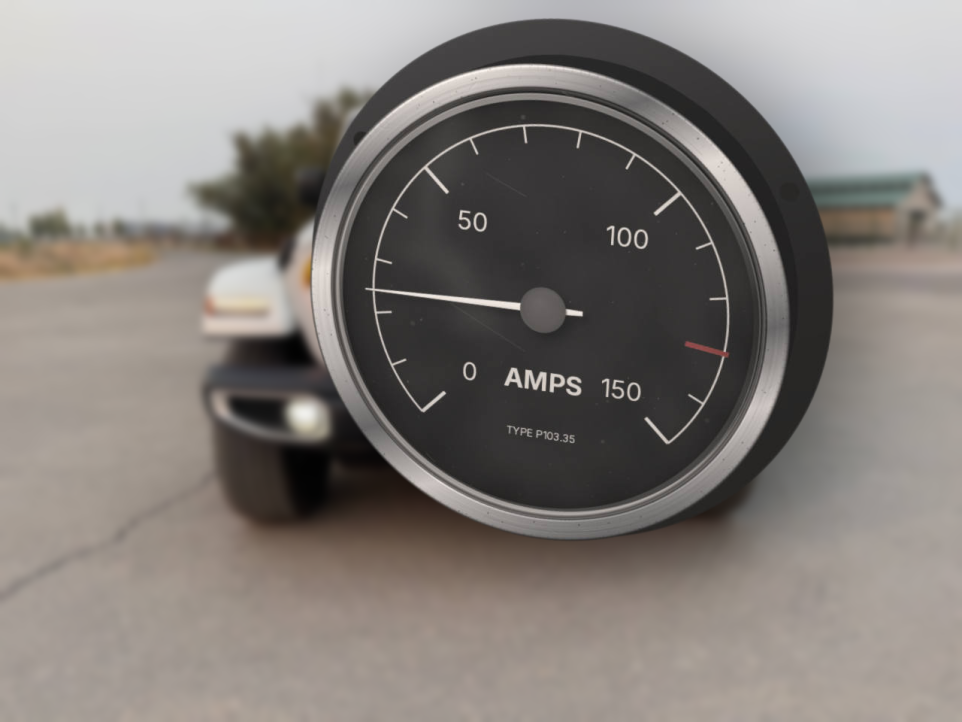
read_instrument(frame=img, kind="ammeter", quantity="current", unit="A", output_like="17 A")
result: 25 A
